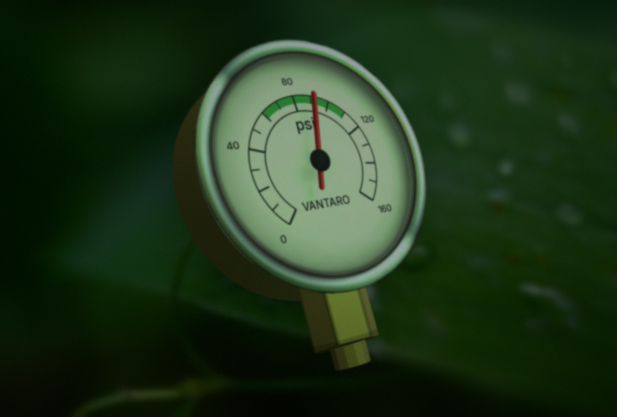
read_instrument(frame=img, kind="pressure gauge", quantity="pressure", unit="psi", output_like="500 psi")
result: 90 psi
